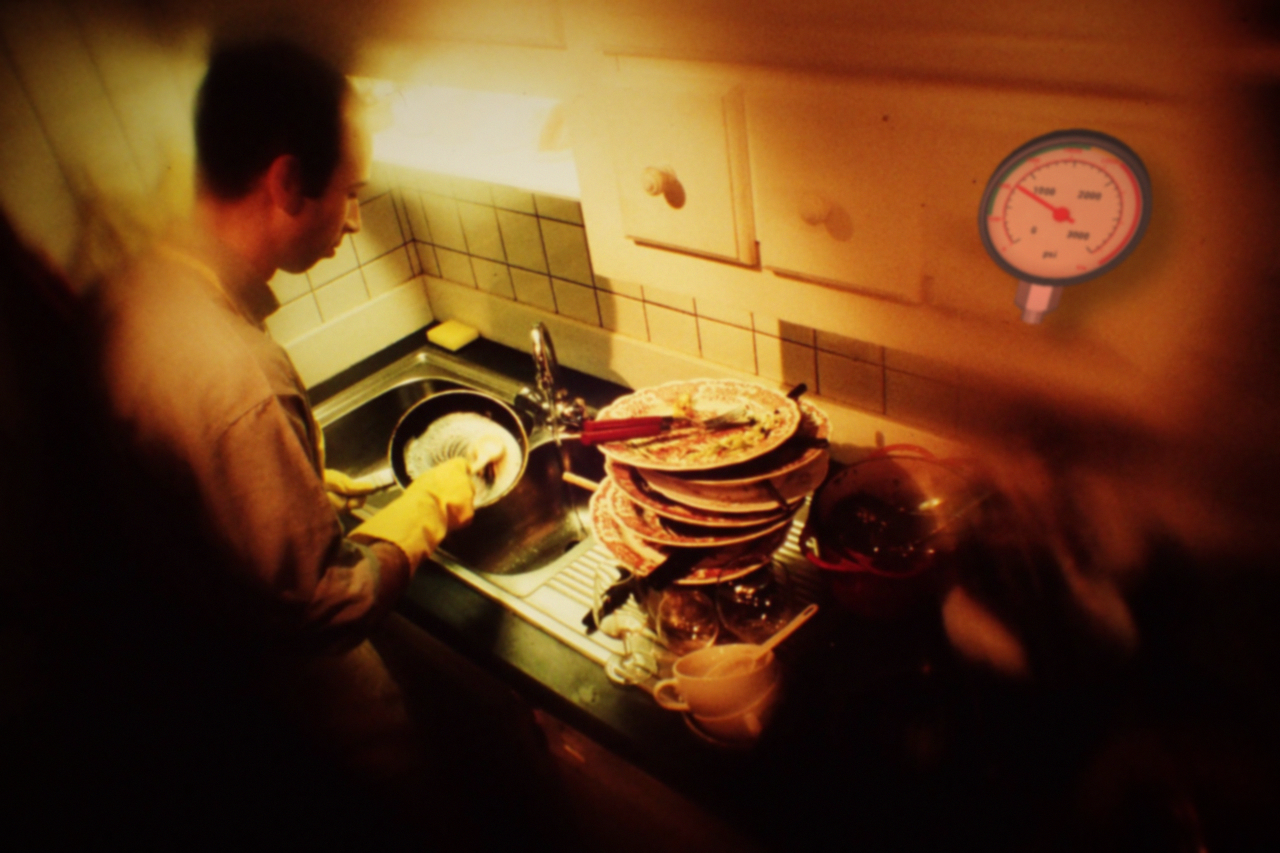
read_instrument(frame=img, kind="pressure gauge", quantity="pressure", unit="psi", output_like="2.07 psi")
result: 800 psi
